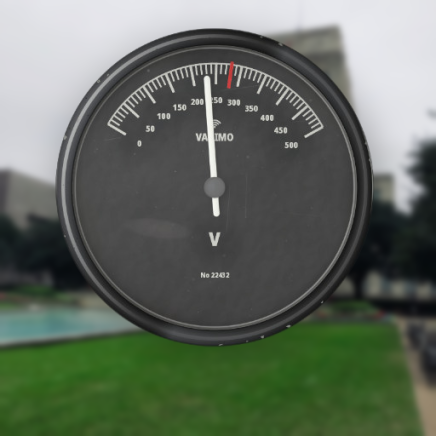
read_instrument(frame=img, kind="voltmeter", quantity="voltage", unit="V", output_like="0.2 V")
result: 230 V
